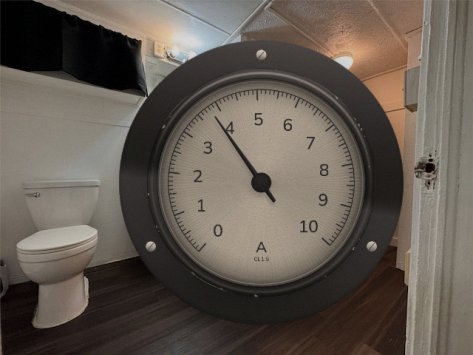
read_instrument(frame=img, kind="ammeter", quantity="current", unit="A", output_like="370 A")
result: 3.8 A
